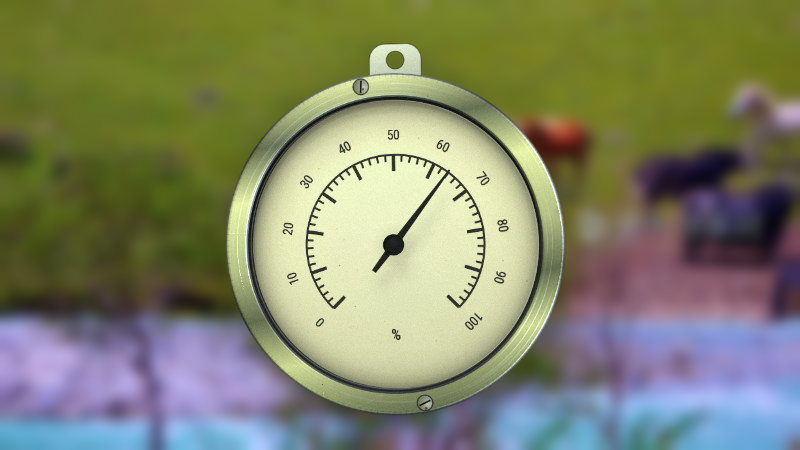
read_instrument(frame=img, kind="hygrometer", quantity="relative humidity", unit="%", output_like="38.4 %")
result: 64 %
